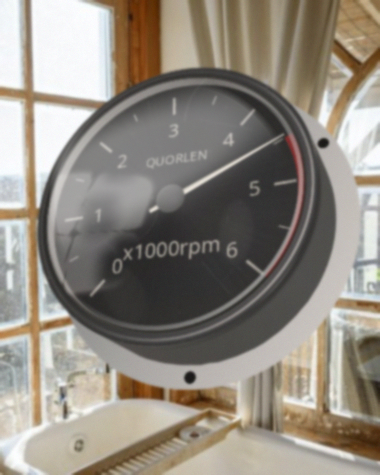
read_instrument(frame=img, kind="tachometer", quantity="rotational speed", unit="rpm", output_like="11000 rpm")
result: 4500 rpm
